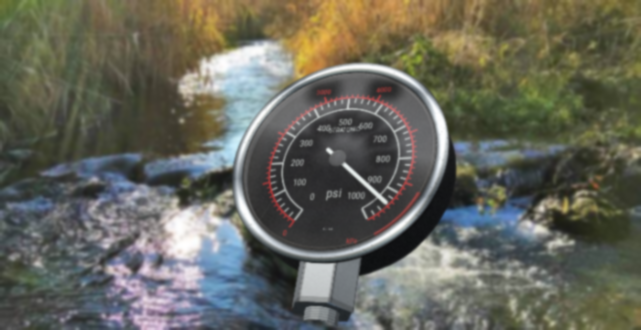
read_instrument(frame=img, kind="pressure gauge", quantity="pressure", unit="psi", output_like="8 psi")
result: 940 psi
